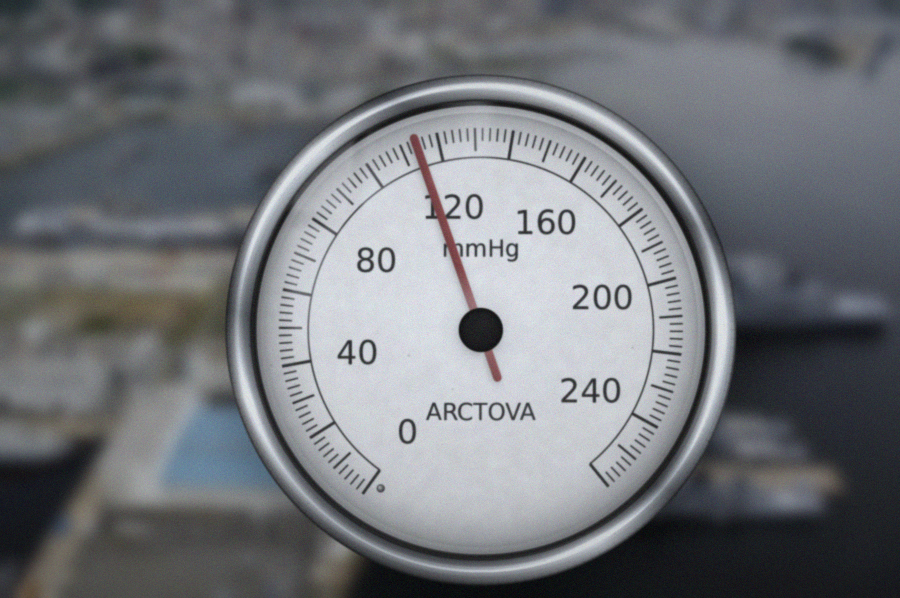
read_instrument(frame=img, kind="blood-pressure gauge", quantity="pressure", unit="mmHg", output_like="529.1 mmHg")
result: 114 mmHg
